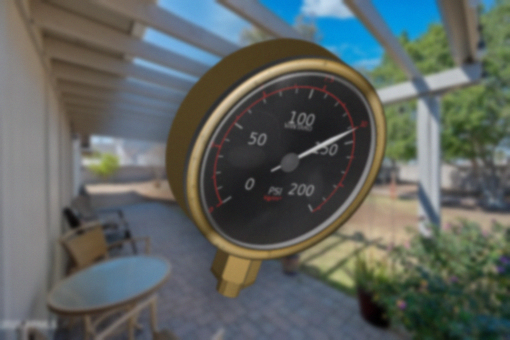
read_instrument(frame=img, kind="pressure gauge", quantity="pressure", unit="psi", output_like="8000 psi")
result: 140 psi
